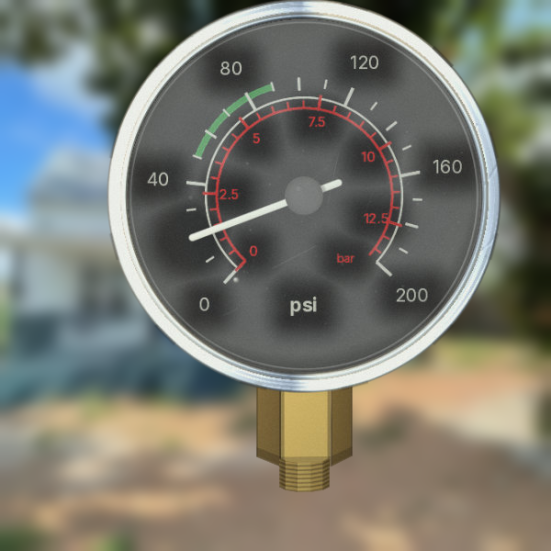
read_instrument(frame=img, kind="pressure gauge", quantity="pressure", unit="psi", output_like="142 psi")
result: 20 psi
